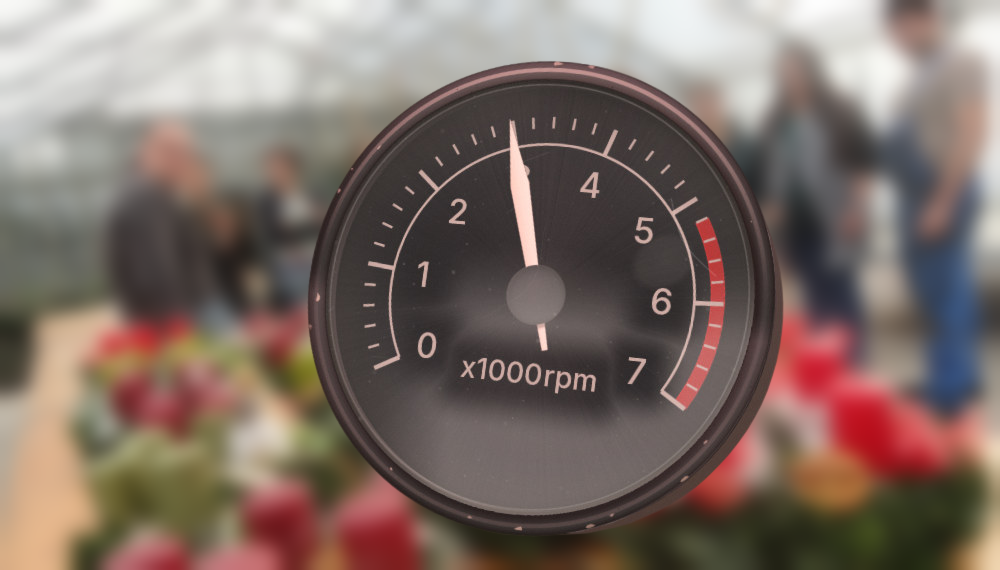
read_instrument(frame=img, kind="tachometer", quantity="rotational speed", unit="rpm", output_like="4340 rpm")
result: 3000 rpm
